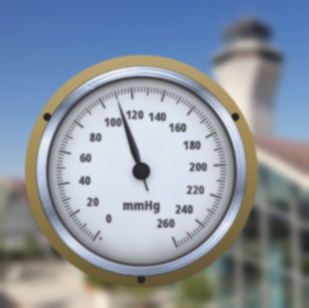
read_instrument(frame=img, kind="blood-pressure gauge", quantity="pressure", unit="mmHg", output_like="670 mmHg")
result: 110 mmHg
